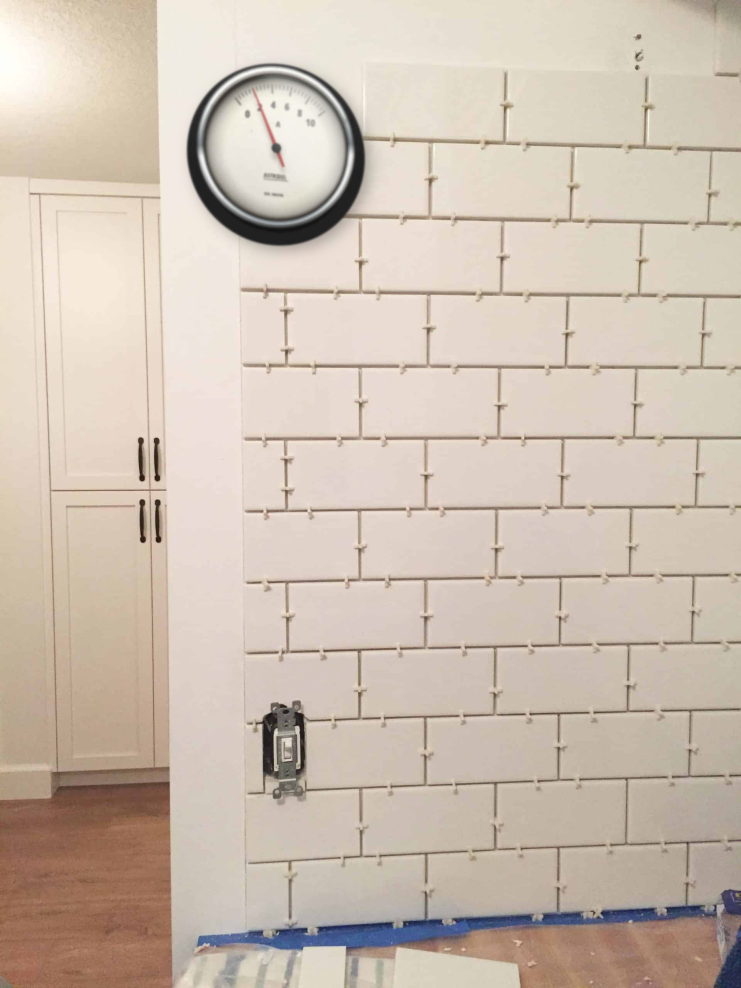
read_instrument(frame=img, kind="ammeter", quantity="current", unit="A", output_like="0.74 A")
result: 2 A
